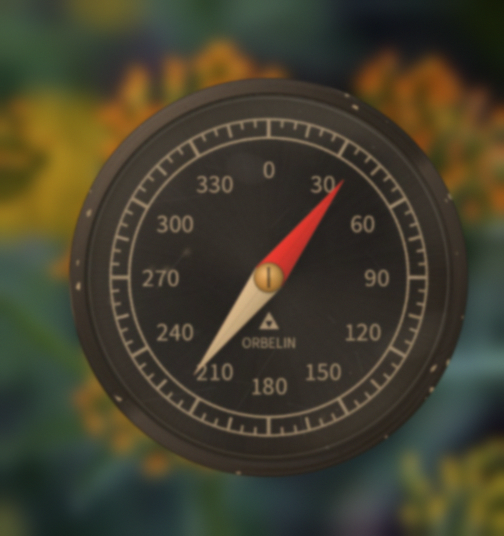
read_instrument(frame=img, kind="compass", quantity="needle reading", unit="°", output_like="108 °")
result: 37.5 °
